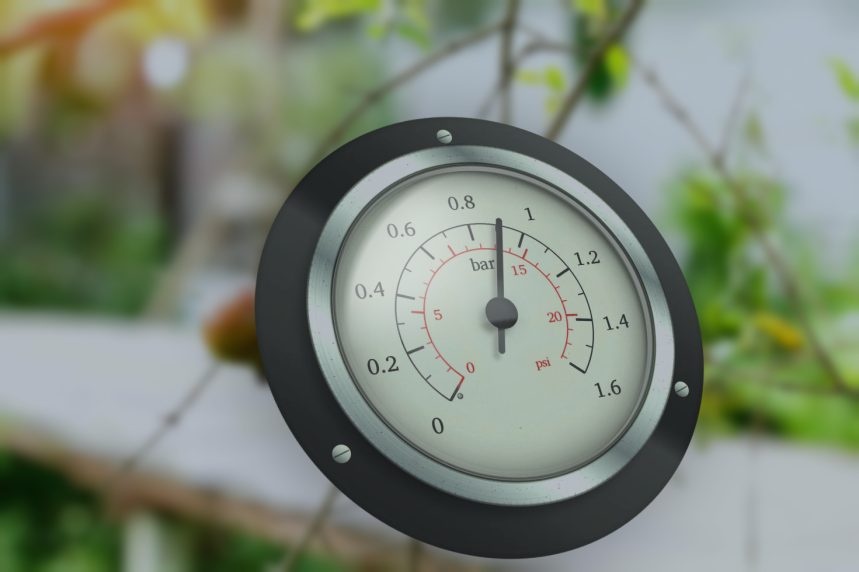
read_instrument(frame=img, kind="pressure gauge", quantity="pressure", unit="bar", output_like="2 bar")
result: 0.9 bar
